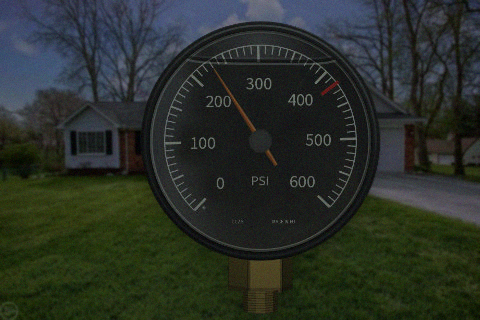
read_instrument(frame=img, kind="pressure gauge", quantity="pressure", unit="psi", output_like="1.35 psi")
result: 230 psi
